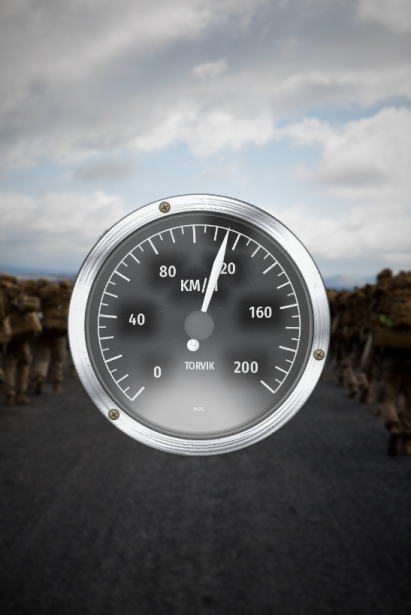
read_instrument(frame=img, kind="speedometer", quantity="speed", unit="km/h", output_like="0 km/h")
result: 115 km/h
